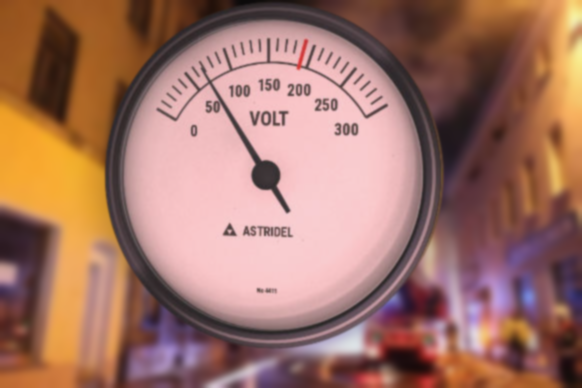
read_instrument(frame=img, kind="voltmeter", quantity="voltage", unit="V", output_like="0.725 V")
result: 70 V
